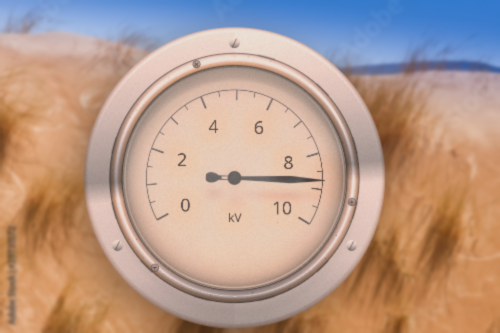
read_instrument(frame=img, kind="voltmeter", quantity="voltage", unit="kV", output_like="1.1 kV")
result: 8.75 kV
